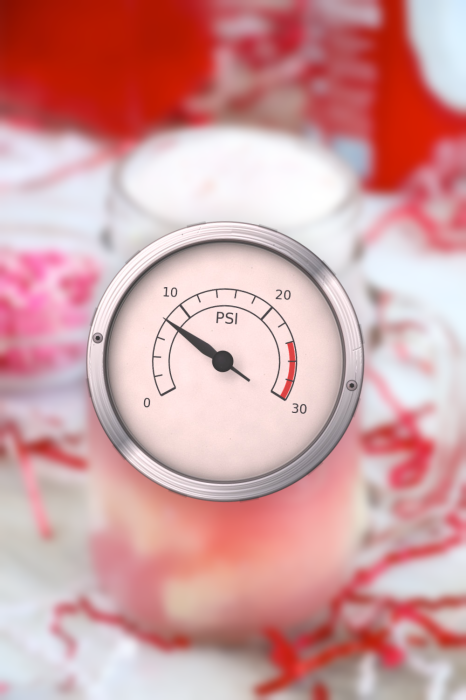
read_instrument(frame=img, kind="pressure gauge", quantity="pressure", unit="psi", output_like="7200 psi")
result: 8 psi
